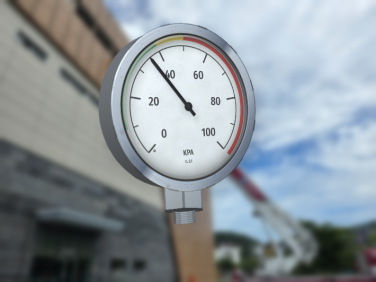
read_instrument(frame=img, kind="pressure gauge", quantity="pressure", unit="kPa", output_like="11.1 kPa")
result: 35 kPa
